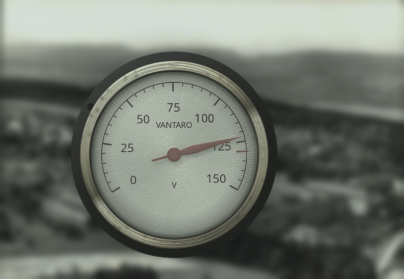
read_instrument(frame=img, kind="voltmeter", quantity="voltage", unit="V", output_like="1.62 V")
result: 122.5 V
